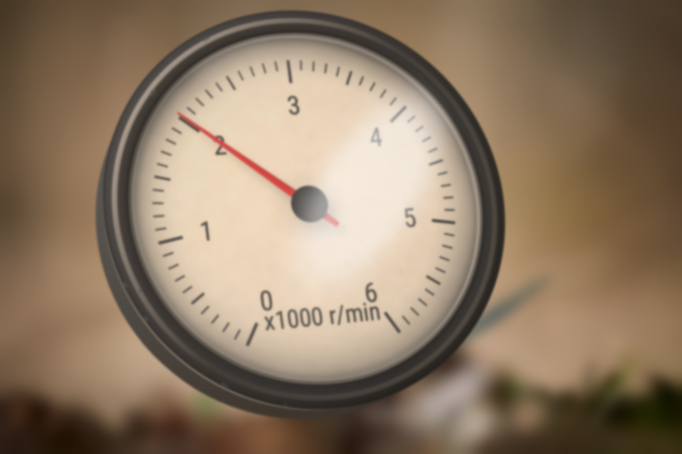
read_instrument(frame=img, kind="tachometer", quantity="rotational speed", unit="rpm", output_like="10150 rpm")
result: 2000 rpm
